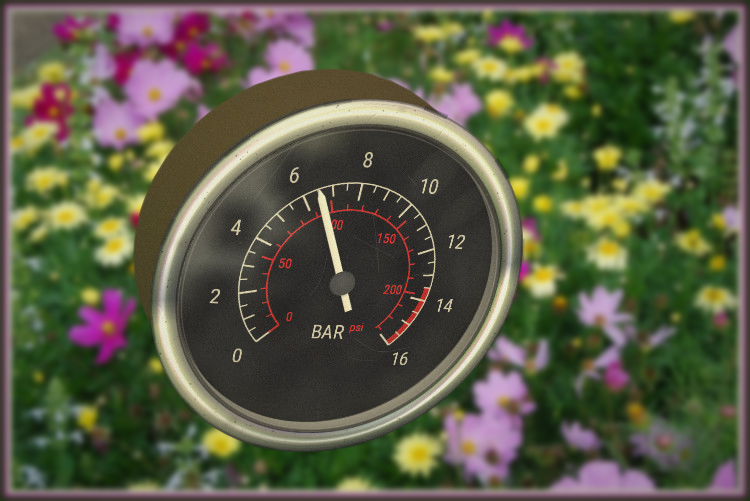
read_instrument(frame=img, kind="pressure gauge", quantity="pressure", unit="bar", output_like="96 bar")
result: 6.5 bar
